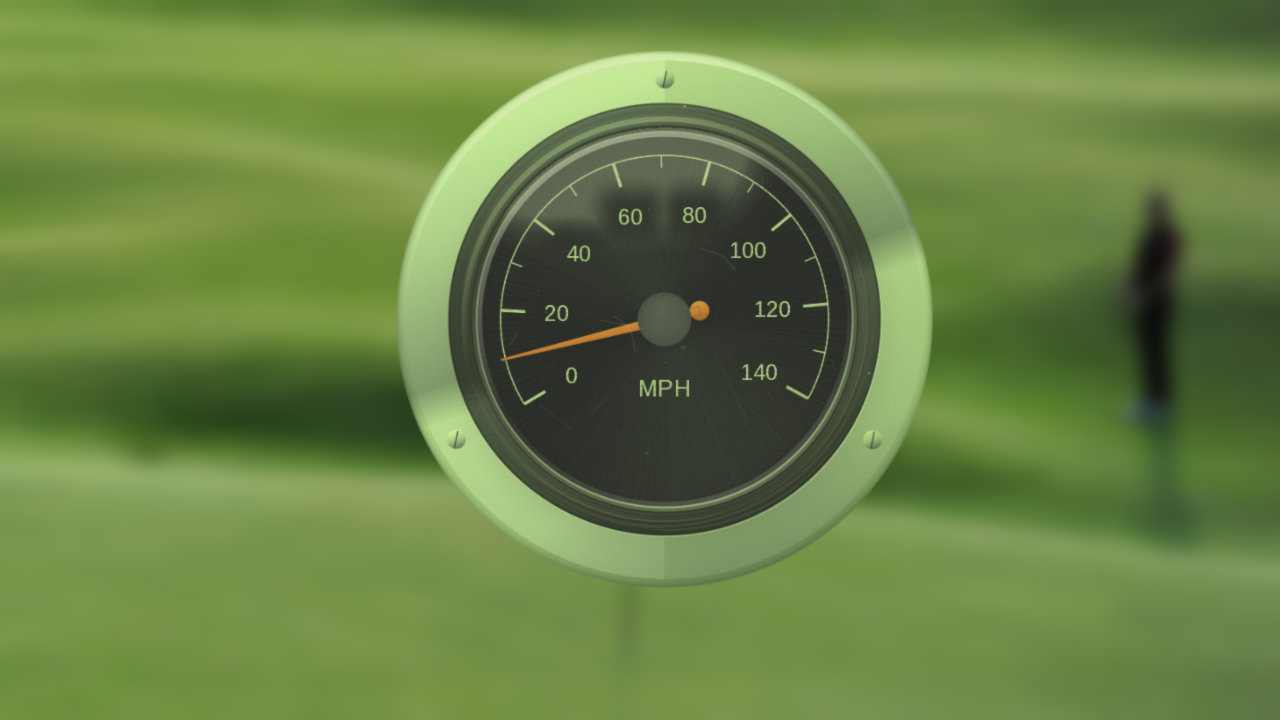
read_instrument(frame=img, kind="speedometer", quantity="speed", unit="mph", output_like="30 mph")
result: 10 mph
